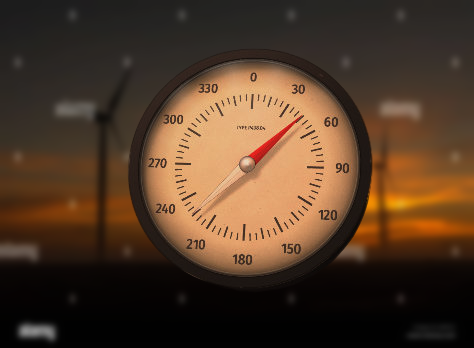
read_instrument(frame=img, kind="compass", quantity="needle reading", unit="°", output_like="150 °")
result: 45 °
